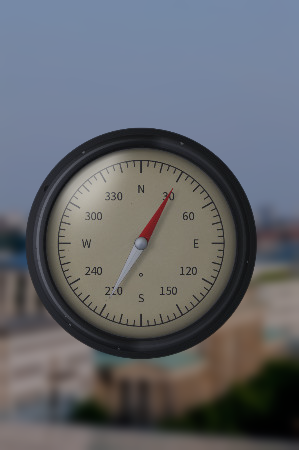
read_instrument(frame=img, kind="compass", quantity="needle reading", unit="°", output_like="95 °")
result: 30 °
